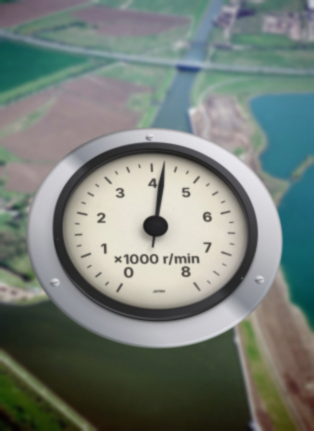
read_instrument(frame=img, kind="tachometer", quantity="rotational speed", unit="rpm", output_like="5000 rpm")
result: 4250 rpm
